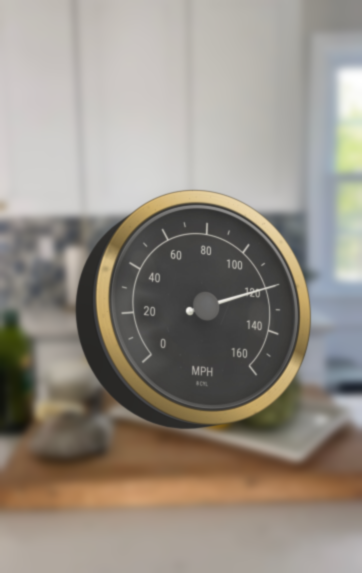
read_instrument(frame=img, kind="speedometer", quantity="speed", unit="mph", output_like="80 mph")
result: 120 mph
